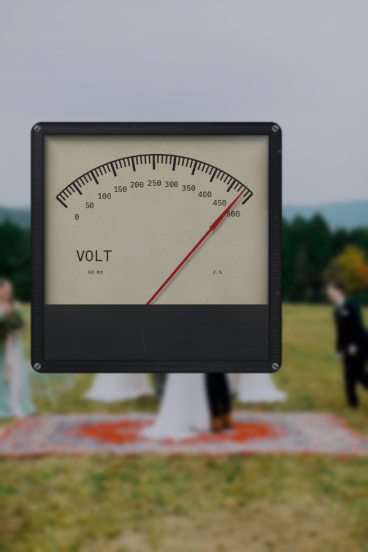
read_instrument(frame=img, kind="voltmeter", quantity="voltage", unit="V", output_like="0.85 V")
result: 480 V
